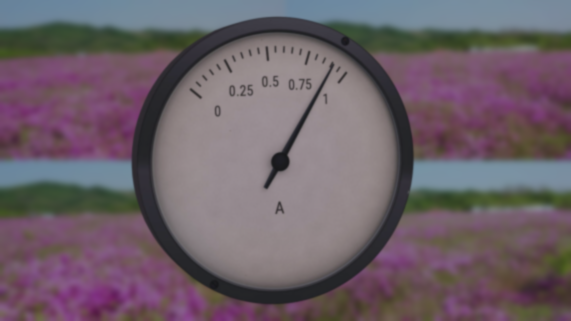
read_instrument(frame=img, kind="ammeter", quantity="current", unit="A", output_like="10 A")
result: 0.9 A
